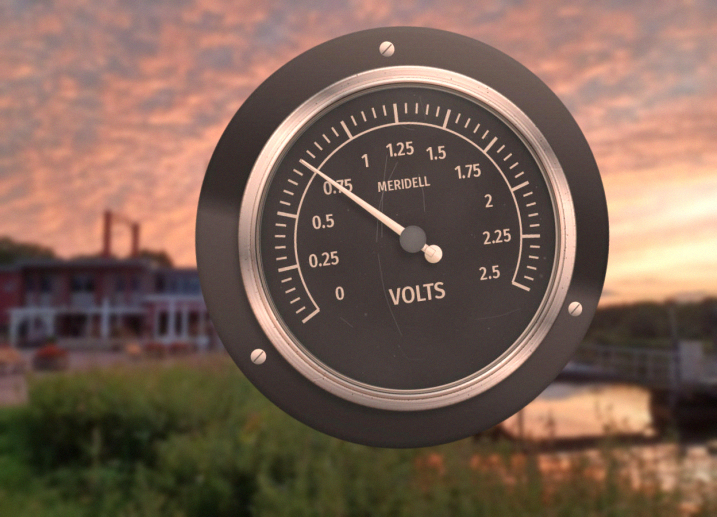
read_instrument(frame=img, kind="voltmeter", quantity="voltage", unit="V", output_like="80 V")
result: 0.75 V
